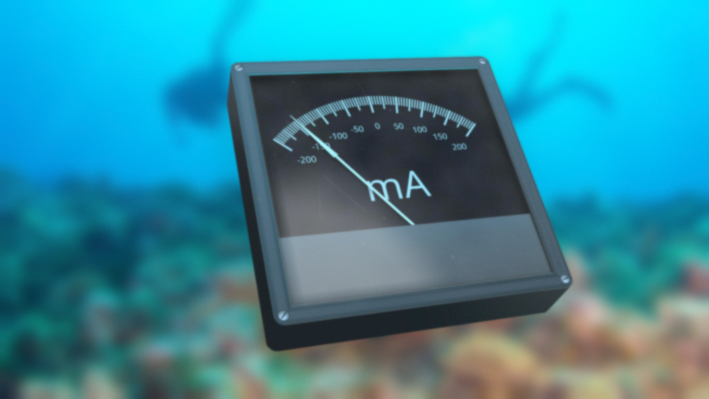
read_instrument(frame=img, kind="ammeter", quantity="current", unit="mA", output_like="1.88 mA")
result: -150 mA
